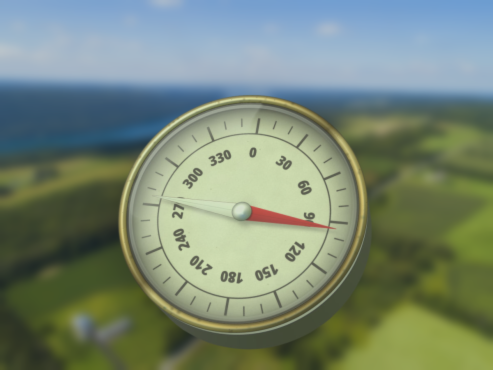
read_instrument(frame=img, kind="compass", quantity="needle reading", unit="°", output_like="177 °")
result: 95 °
